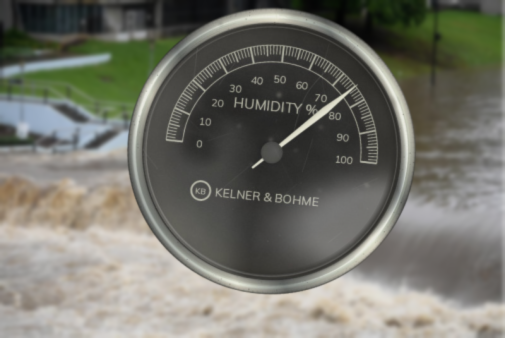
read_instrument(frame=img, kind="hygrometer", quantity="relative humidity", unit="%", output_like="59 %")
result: 75 %
